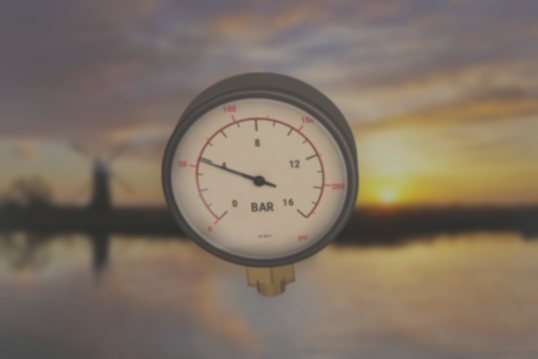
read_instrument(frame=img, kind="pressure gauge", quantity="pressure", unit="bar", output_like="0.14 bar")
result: 4 bar
